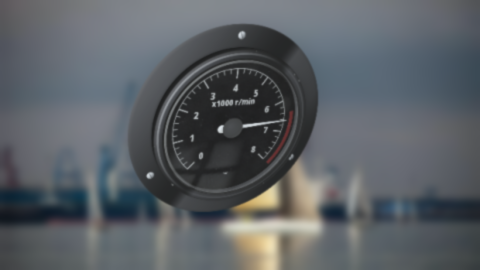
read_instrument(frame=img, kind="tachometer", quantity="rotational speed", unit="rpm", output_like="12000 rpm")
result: 6600 rpm
